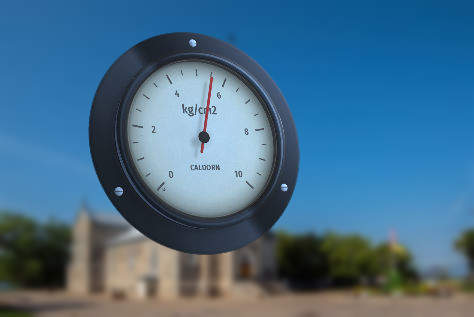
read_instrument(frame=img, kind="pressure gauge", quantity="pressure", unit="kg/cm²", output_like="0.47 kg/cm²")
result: 5.5 kg/cm²
